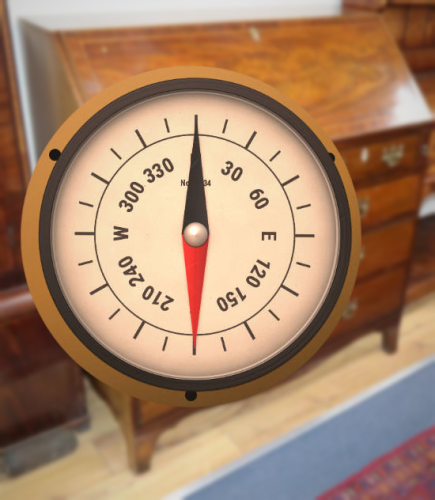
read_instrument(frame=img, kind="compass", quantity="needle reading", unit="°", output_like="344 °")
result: 180 °
